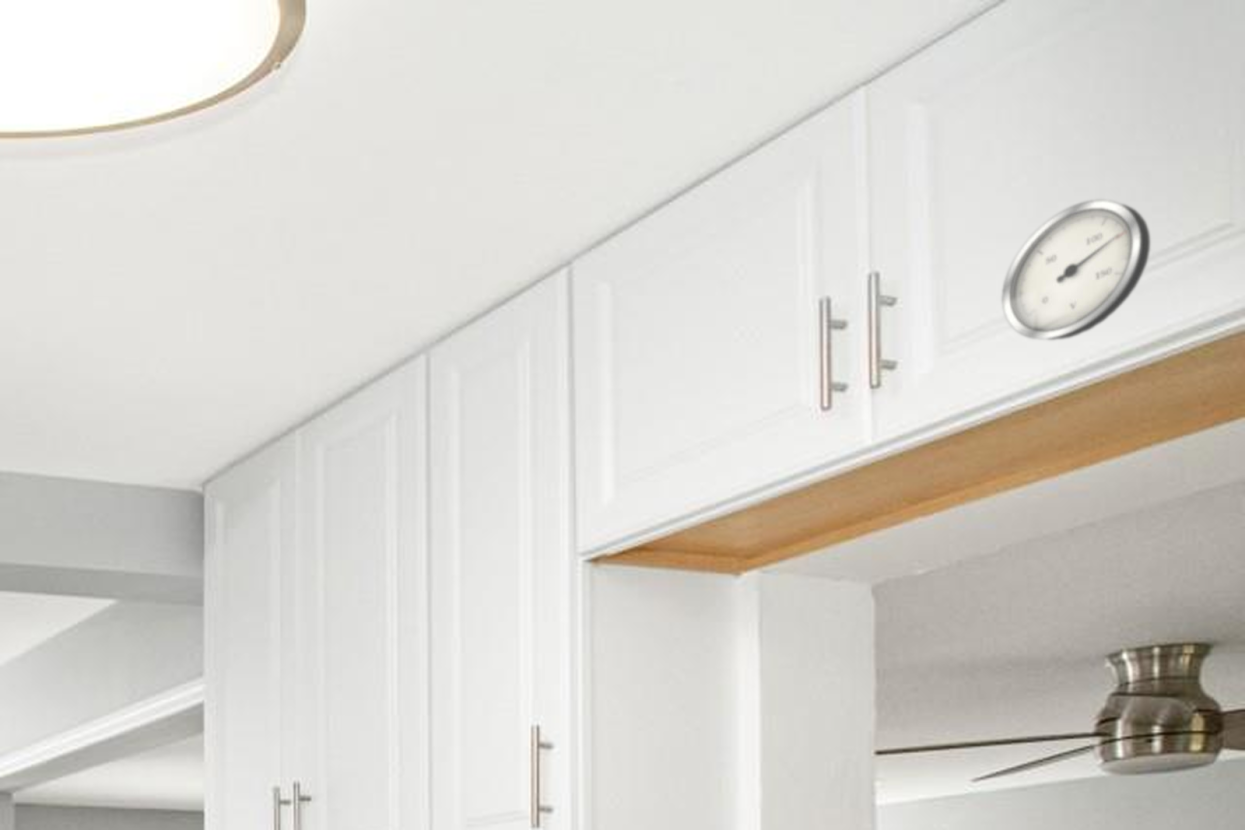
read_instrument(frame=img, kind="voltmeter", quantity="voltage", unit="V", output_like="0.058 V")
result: 120 V
